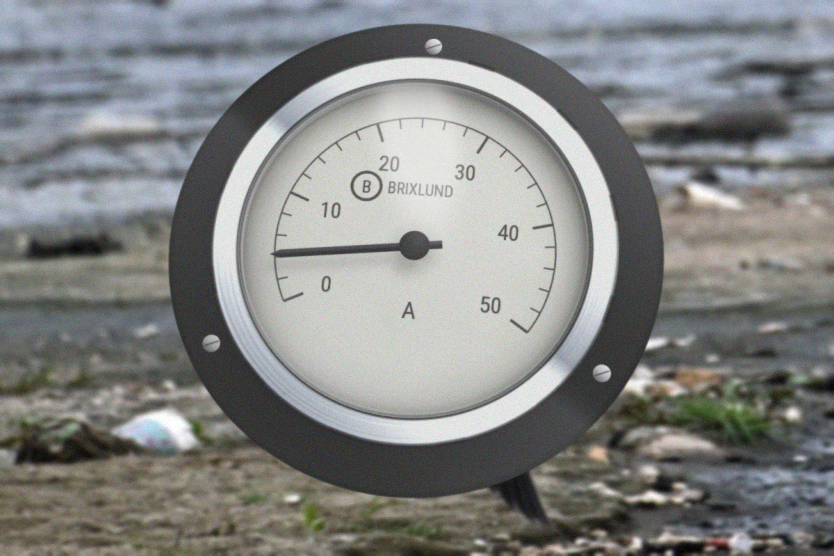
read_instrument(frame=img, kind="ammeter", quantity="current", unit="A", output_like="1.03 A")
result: 4 A
